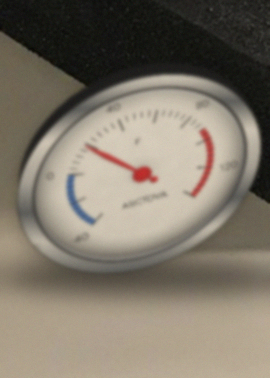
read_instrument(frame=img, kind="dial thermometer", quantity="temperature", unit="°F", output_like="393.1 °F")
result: 20 °F
